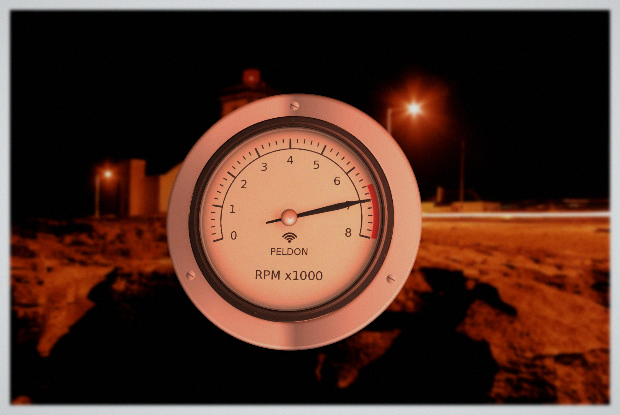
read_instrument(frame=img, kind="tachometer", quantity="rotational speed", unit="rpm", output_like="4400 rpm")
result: 7000 rpm
